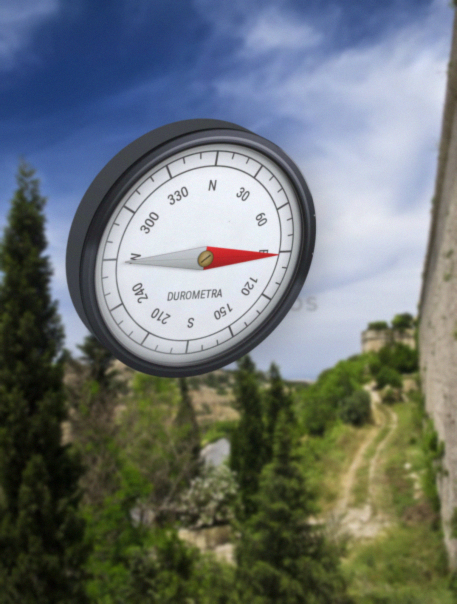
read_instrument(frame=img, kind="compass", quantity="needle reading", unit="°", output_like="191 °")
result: 90 °
